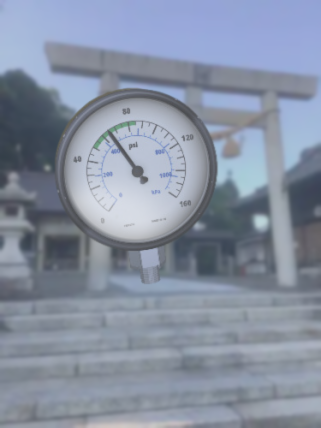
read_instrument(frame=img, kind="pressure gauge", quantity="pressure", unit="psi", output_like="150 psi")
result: 65 psi
